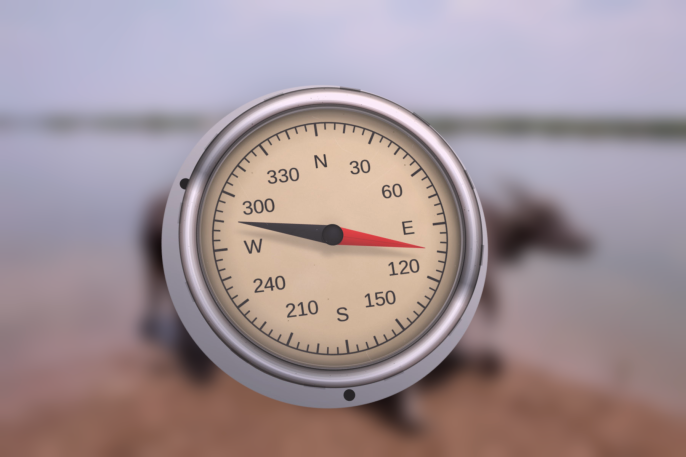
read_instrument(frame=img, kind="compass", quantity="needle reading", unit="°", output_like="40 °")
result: 105 °
